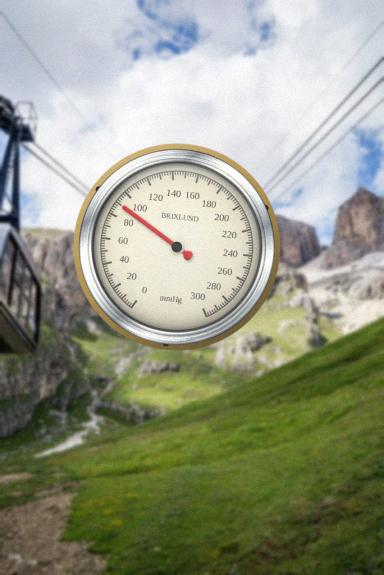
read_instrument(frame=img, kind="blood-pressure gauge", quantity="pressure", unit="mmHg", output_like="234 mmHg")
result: 90 mmHg
